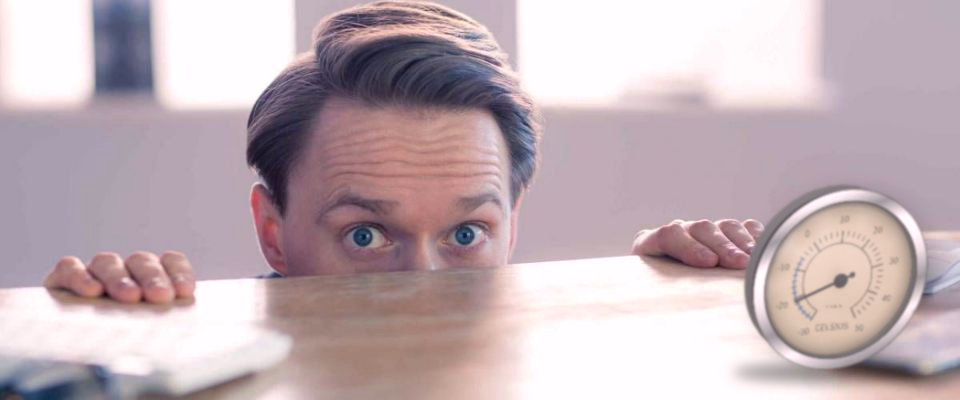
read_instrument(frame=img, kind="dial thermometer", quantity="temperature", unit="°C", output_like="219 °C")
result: -20 °C
